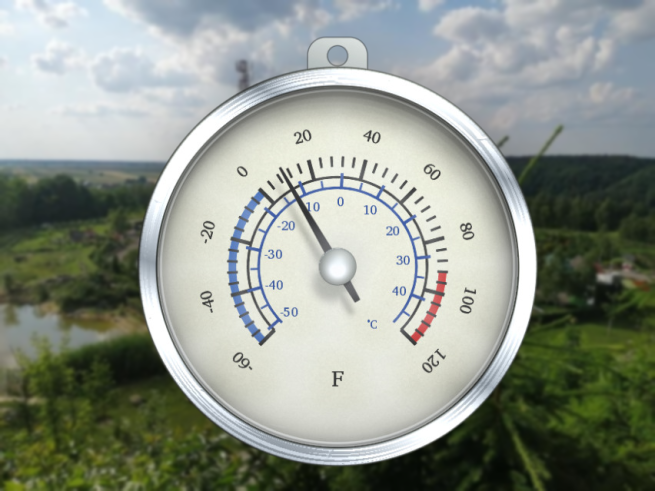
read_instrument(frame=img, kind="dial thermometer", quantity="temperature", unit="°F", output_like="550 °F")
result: 10 °F
